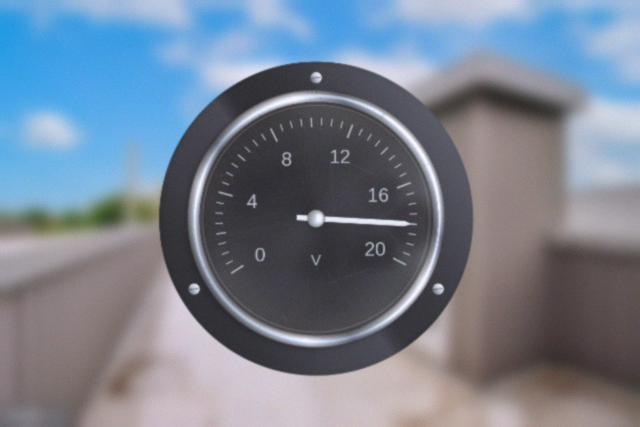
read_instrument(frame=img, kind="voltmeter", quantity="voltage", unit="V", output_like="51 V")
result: 18 V
